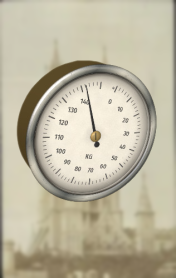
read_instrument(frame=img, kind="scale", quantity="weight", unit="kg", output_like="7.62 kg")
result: 142 kg
